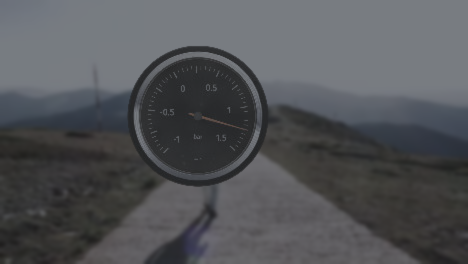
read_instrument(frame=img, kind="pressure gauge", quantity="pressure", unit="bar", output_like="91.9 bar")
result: 1.25 bar
